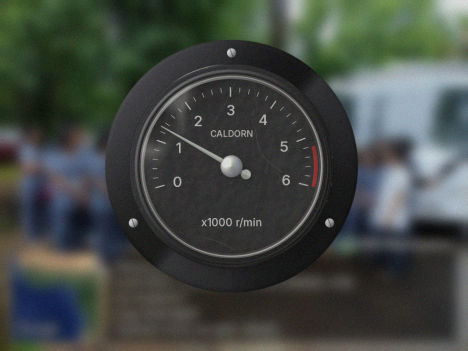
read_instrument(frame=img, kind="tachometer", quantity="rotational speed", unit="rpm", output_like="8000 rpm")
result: 1300 rpm
